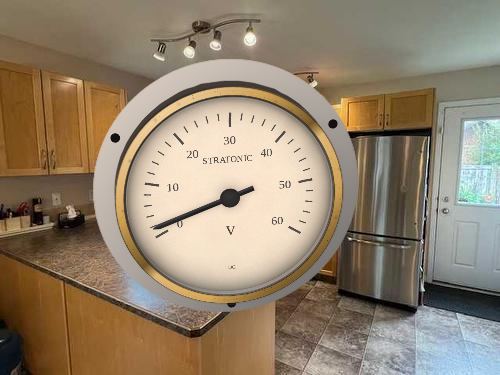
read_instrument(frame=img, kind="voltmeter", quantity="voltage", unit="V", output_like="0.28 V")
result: 2 V
